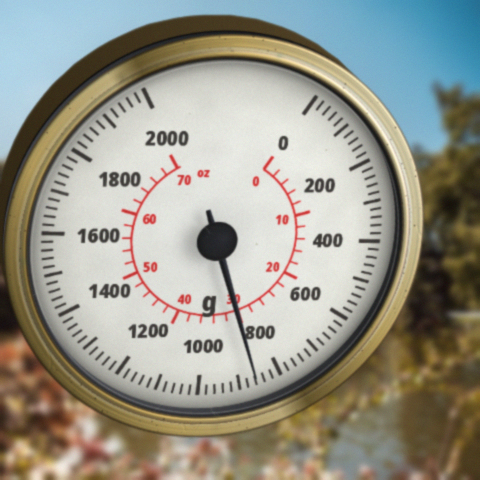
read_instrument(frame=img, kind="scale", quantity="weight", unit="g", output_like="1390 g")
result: 860 g
